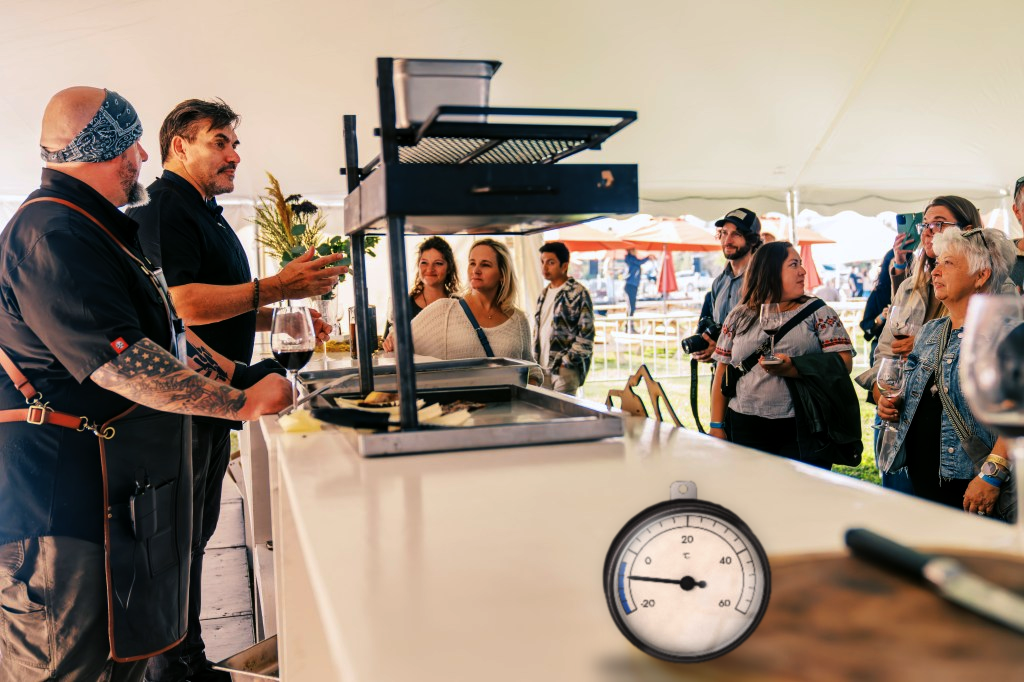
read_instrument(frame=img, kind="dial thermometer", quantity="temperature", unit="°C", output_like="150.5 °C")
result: -8 °C
